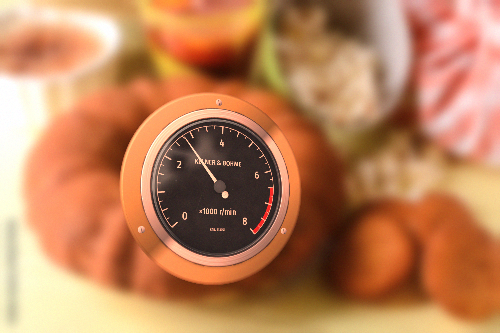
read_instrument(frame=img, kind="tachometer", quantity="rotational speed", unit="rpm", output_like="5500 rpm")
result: 2750 rpm
